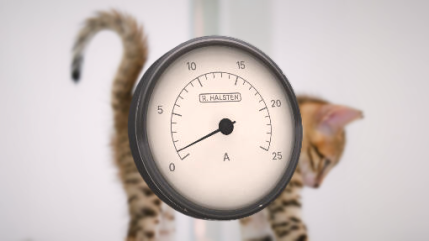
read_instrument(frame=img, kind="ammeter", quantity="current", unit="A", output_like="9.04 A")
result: 1 A
